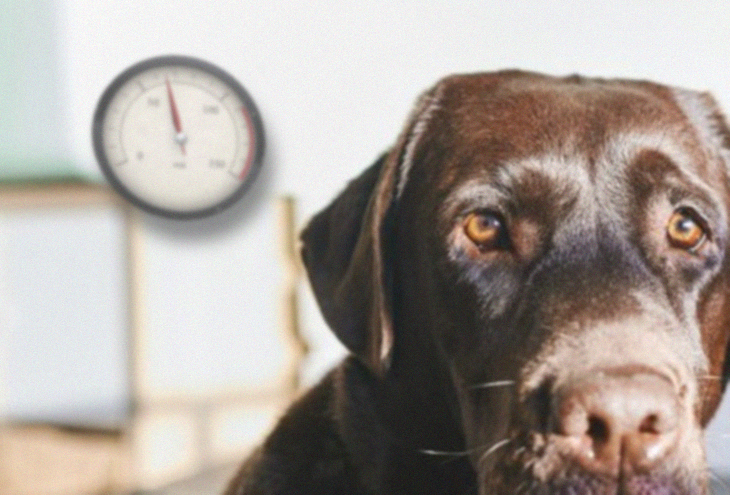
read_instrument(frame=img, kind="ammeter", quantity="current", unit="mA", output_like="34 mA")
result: 65 mA
